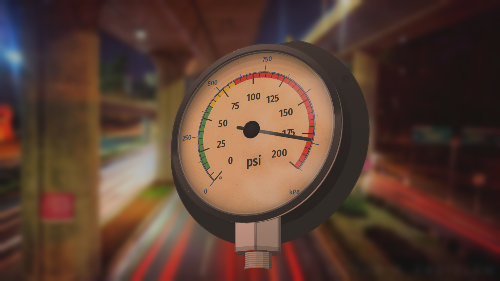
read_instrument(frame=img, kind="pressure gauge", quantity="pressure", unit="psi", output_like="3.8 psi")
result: 180 psi
